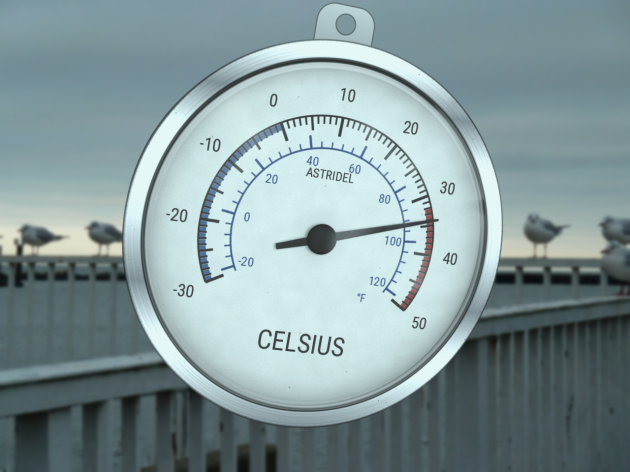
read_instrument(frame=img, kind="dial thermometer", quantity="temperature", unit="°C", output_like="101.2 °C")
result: 34 °C
